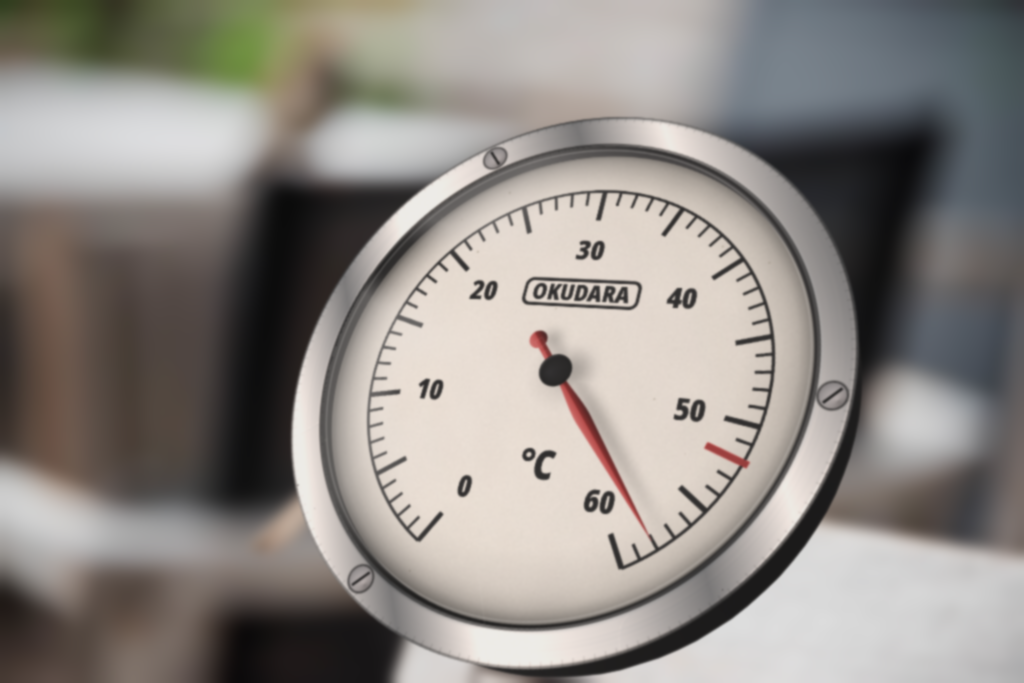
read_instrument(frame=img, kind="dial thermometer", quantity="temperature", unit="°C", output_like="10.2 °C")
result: 58 °C
